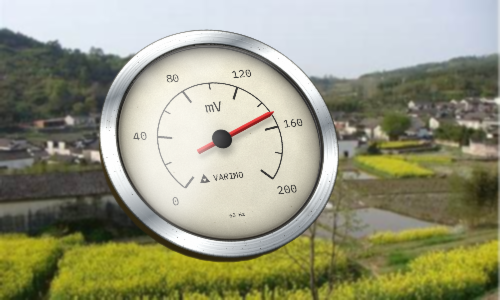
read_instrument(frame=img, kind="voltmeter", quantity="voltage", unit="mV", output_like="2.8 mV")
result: 150 mV
